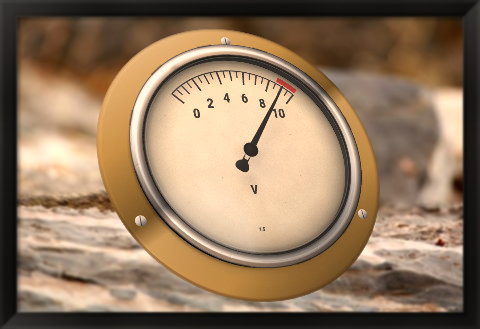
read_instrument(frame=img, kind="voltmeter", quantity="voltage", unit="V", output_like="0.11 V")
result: 9 V
